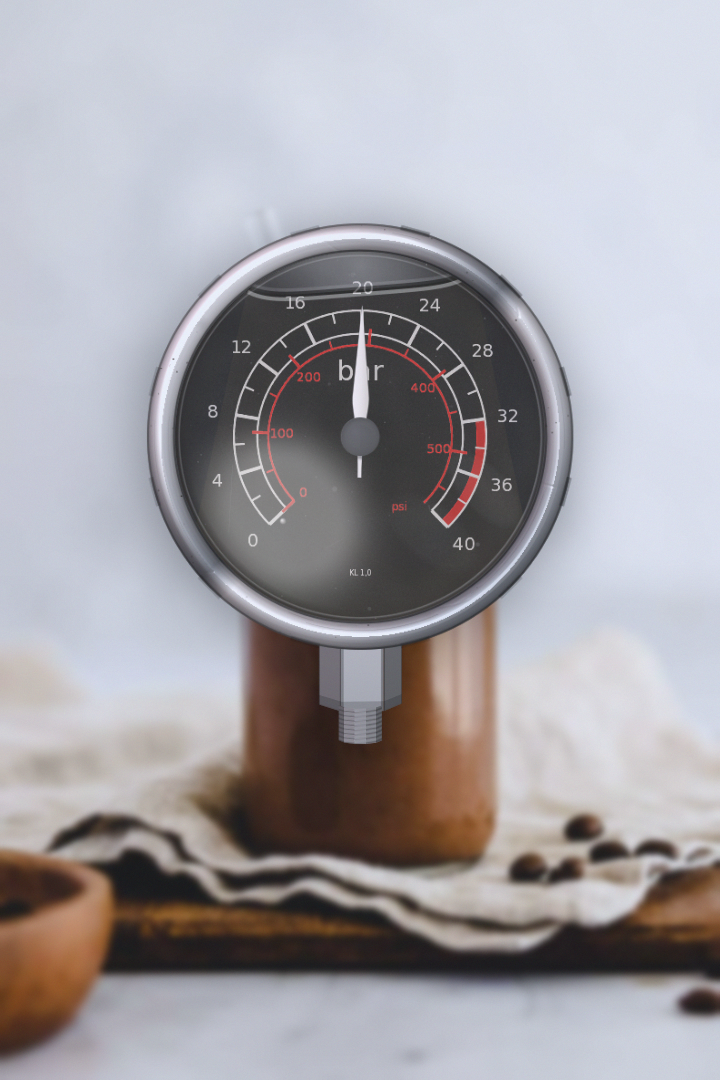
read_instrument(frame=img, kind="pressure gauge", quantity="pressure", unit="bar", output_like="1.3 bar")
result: 20 bar
